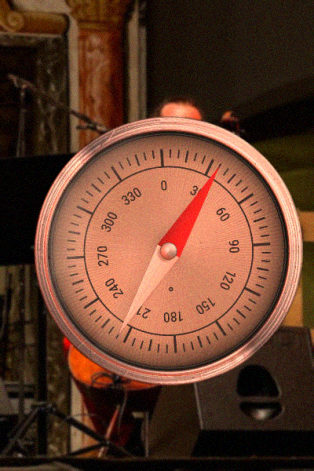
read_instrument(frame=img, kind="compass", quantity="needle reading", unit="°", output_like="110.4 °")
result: 35 °
